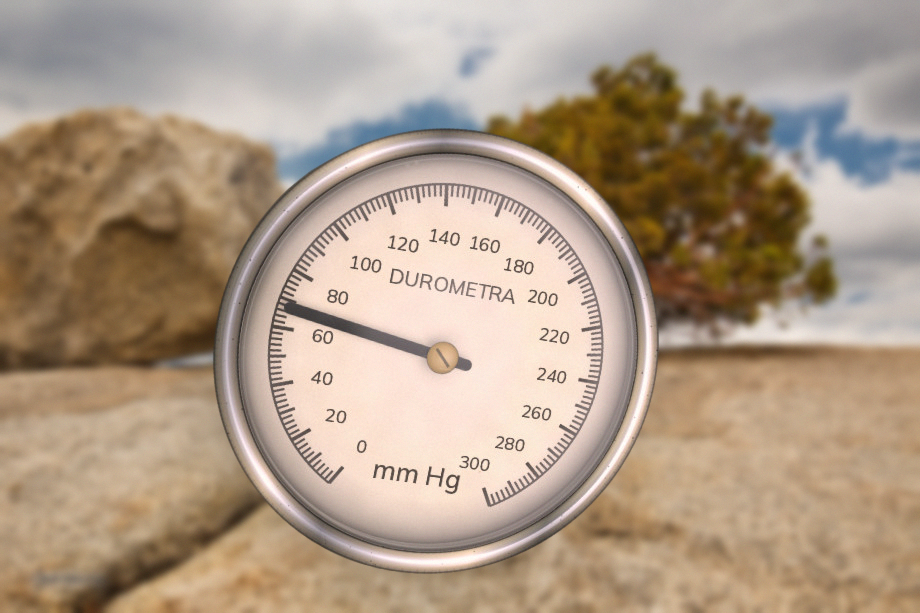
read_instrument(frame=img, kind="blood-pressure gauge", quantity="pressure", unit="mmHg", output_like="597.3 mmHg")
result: 68 mmHg
